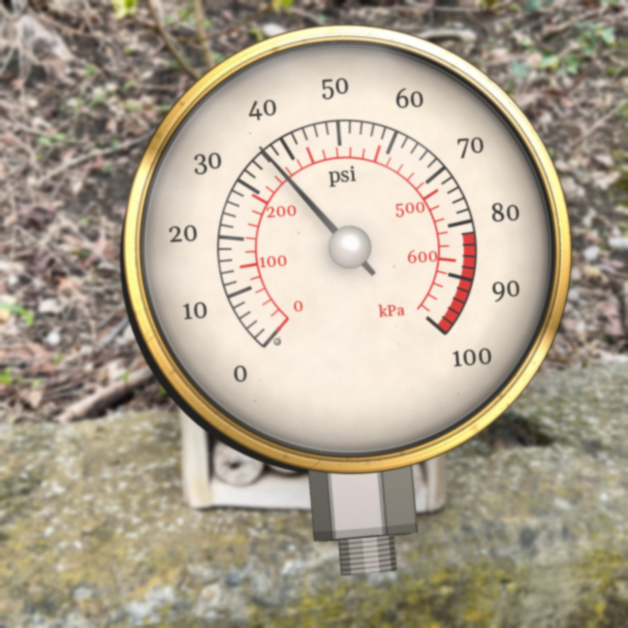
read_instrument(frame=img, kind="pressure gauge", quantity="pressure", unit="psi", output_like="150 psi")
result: 36 psi
